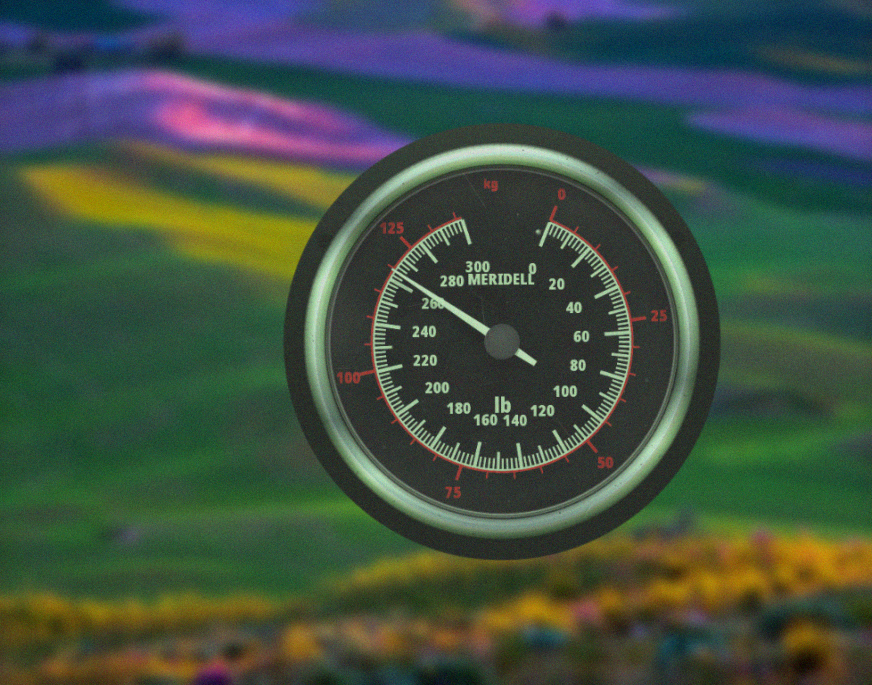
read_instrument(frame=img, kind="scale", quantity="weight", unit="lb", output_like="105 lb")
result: 264 lb
